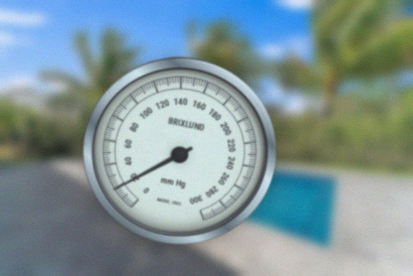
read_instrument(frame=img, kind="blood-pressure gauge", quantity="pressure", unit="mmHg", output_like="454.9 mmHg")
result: 20 mmHg
